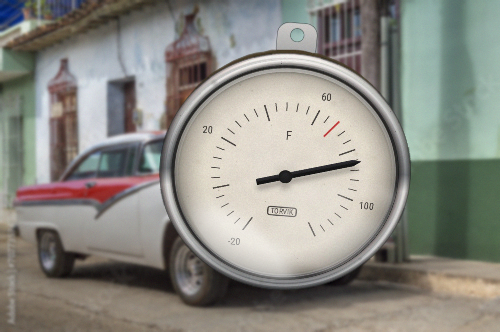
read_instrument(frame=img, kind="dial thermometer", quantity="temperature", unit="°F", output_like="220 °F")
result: 84 °F
